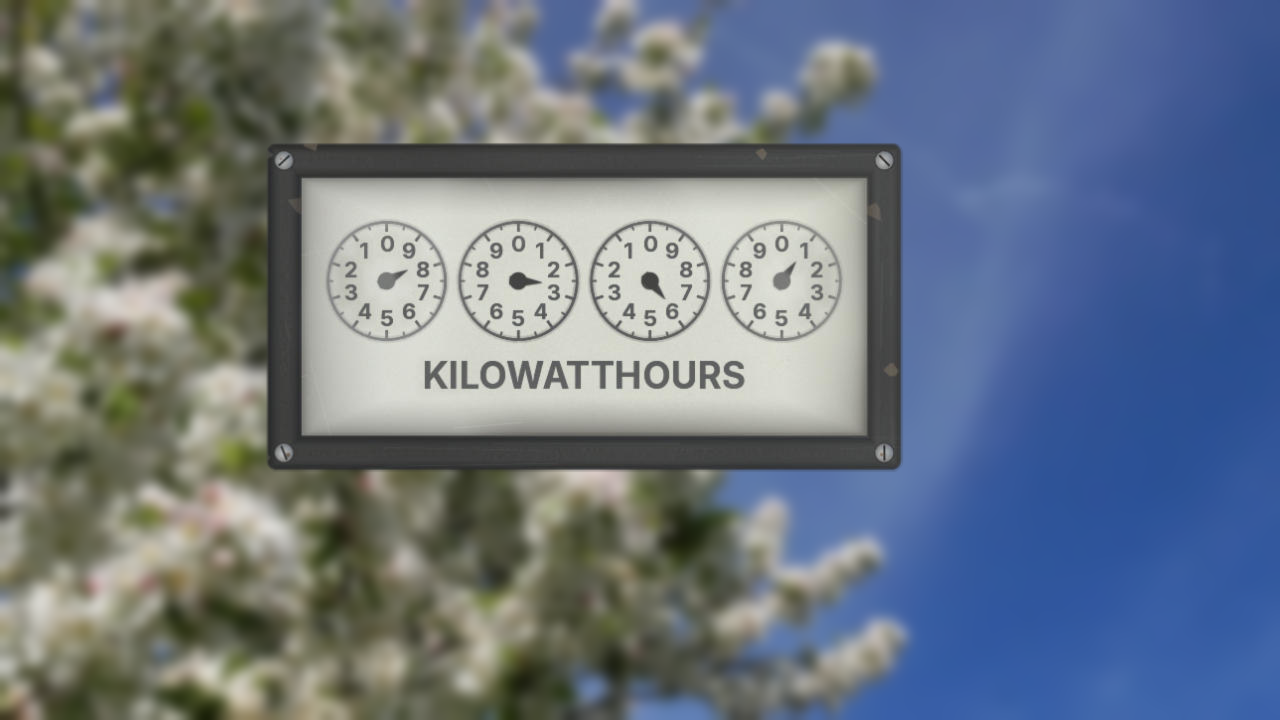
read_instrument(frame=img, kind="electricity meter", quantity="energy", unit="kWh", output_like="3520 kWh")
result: 8261 kWh
